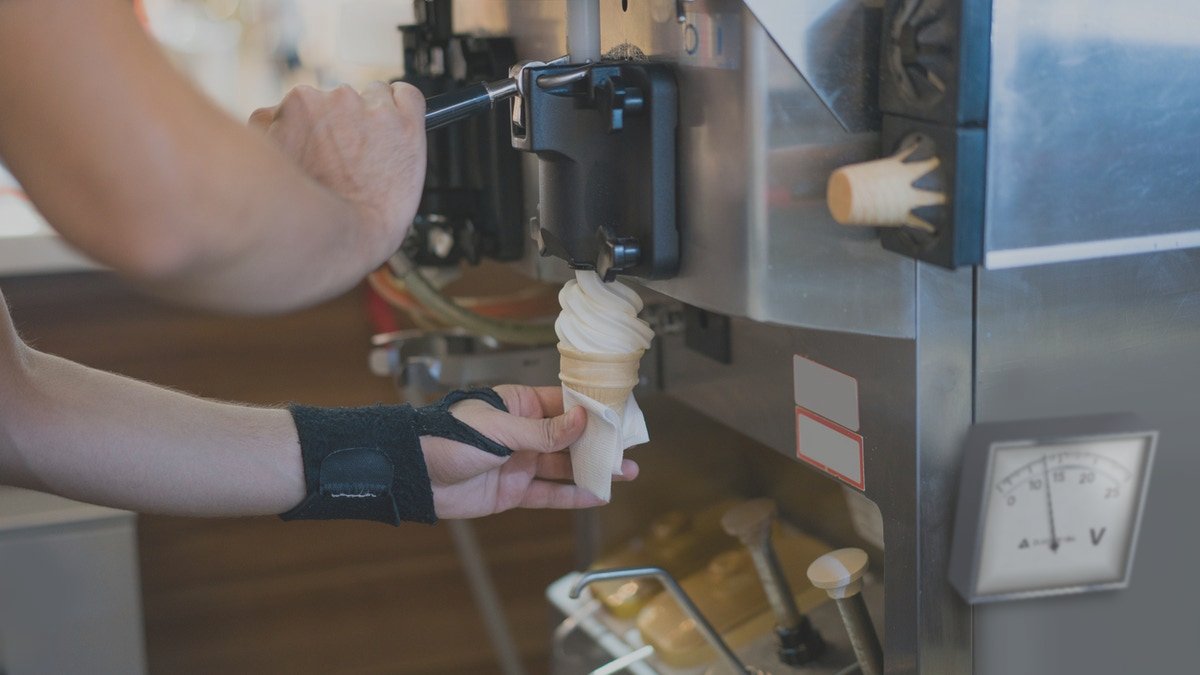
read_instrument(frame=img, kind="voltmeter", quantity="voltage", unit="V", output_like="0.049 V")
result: 12.5 V
